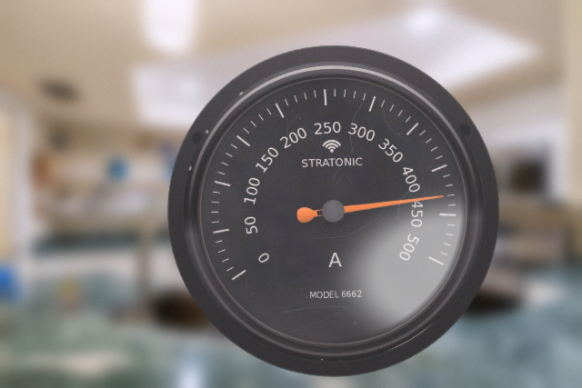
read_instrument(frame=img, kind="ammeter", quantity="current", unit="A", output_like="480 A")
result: 430 A
